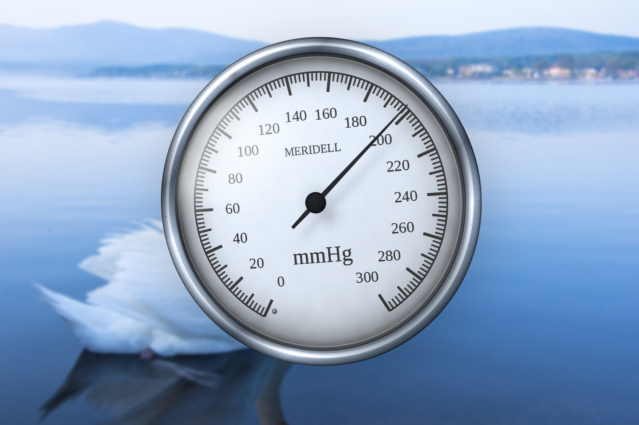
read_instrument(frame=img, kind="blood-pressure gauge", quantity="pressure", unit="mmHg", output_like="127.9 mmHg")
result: 198 mmHg
